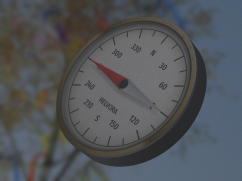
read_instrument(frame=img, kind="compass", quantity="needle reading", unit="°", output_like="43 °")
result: 270 °
